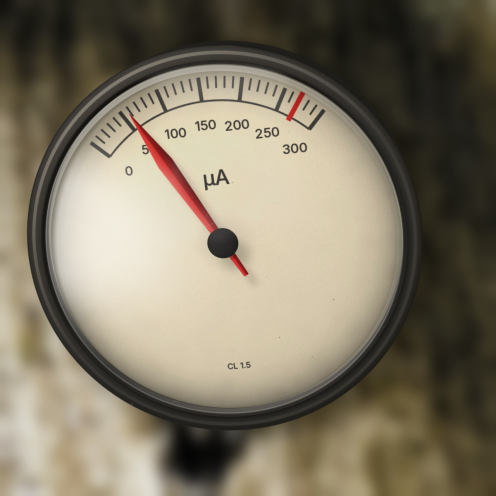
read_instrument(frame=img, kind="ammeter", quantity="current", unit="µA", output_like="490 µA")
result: 60 µA
